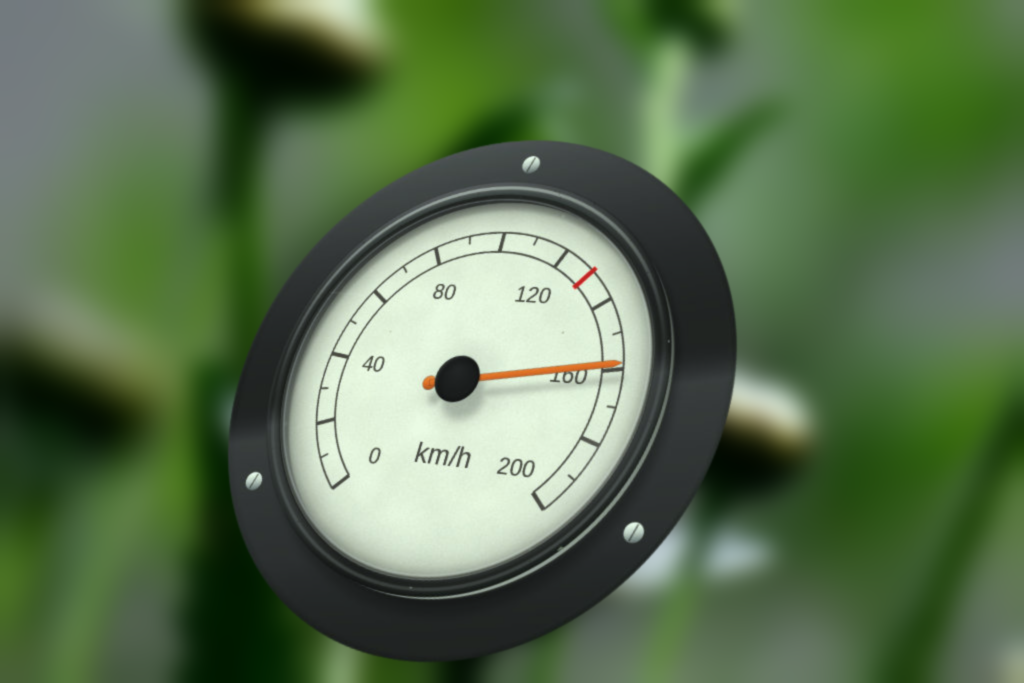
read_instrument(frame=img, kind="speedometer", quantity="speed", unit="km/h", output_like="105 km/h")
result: 160 km/h
